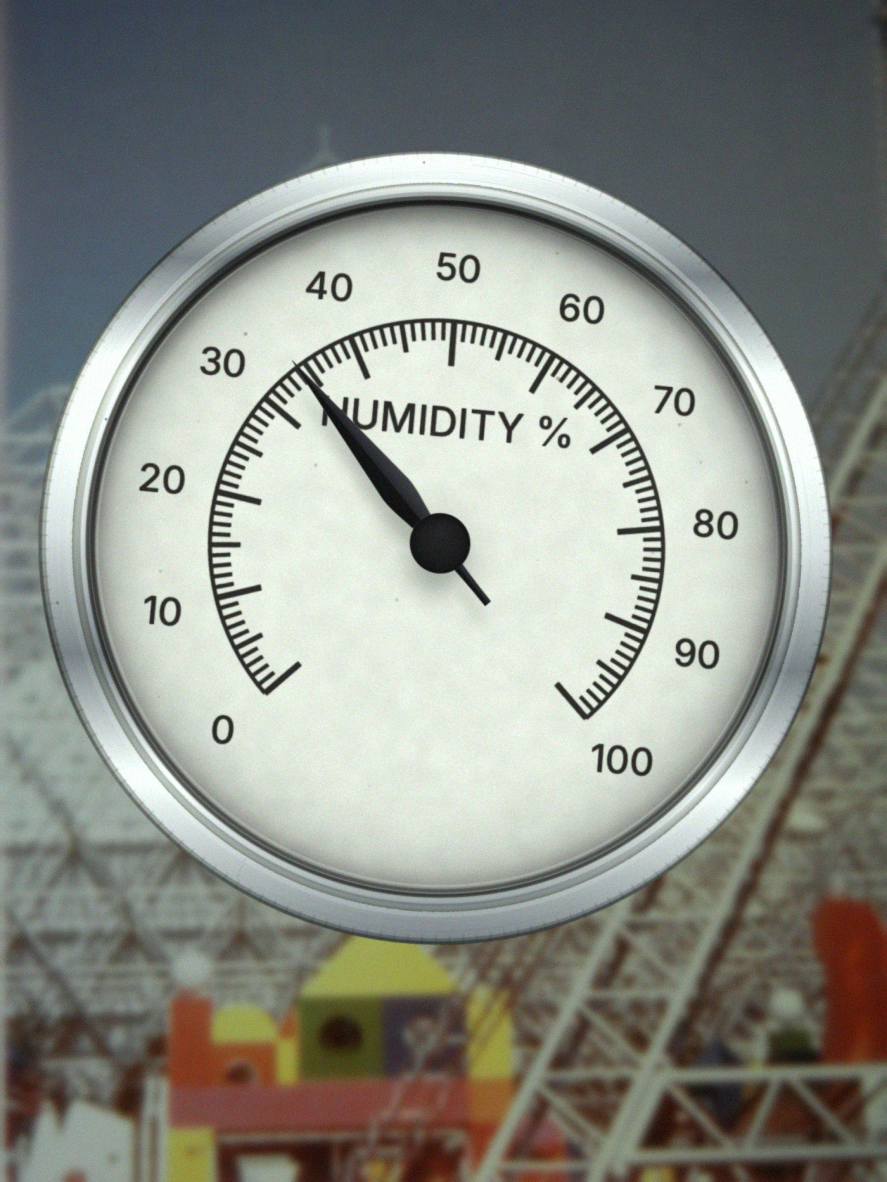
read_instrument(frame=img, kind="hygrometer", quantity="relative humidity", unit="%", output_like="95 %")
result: 34 %
